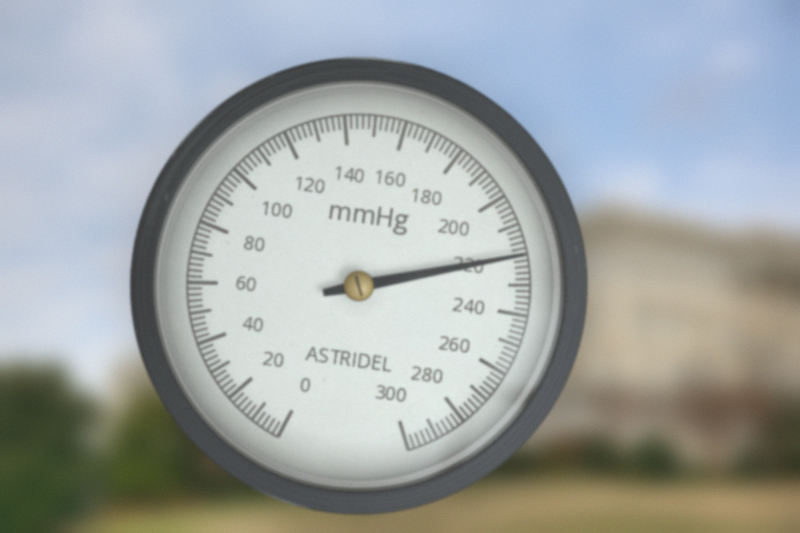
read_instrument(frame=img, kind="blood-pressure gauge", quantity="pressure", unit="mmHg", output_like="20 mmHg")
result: 220 mmHg
